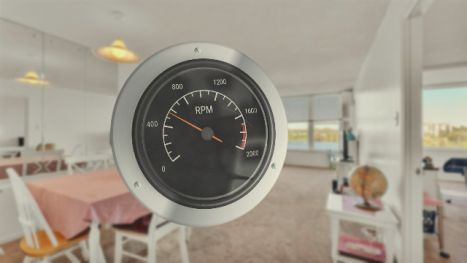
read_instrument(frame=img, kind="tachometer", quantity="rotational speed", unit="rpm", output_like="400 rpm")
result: 550 rpm
